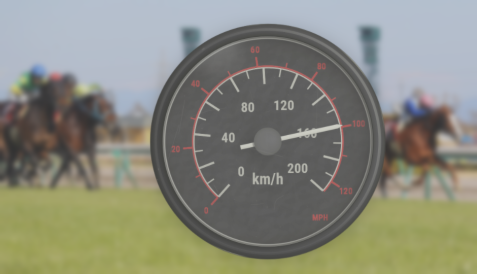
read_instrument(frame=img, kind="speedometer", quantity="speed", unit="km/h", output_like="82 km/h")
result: 160 km/h
